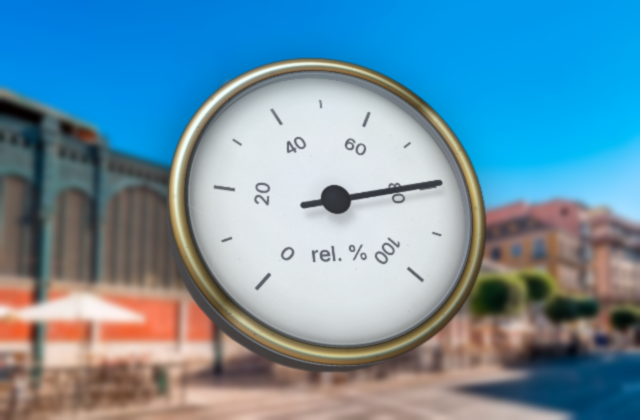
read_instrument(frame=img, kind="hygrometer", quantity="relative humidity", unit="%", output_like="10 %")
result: 80 %
